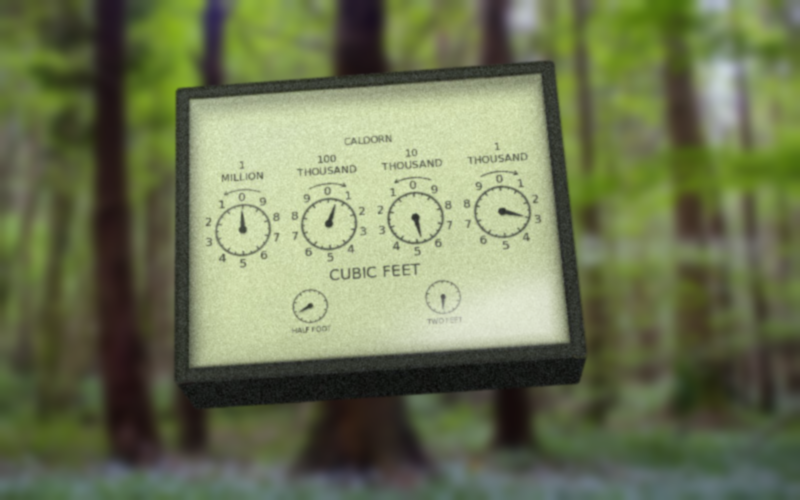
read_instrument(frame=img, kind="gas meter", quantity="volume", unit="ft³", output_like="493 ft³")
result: 5300 ft³
